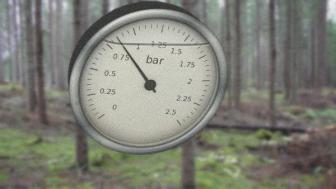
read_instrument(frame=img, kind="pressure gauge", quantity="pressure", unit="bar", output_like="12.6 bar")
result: 0.85 bar
